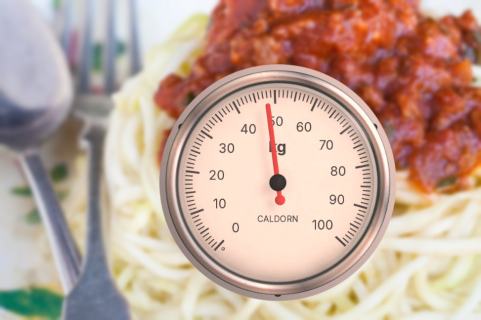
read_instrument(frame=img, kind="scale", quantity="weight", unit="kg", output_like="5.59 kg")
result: 48 kg
